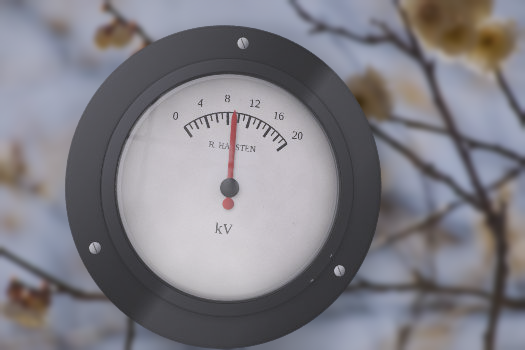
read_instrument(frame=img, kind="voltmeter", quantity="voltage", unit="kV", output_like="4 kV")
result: 9 kV
